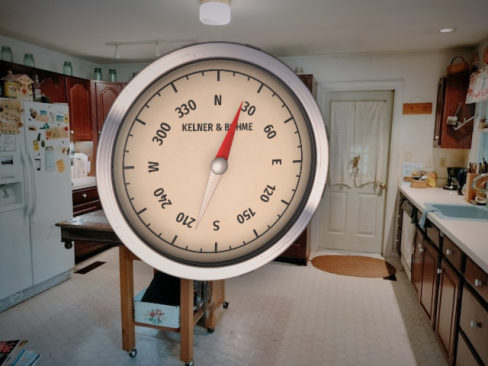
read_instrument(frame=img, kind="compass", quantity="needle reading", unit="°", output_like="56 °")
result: 20 °
